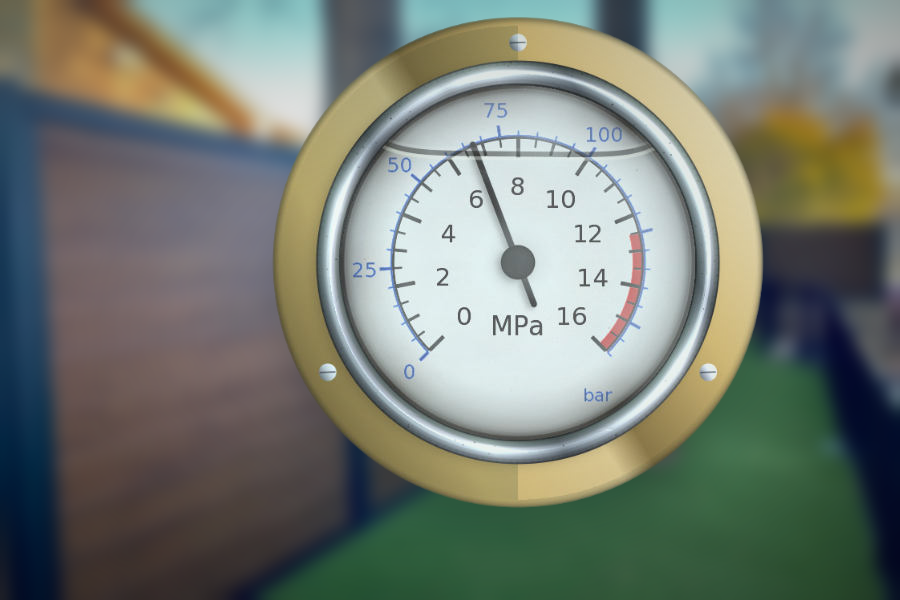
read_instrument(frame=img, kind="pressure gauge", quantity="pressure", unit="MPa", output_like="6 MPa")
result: 6.75 MPa
